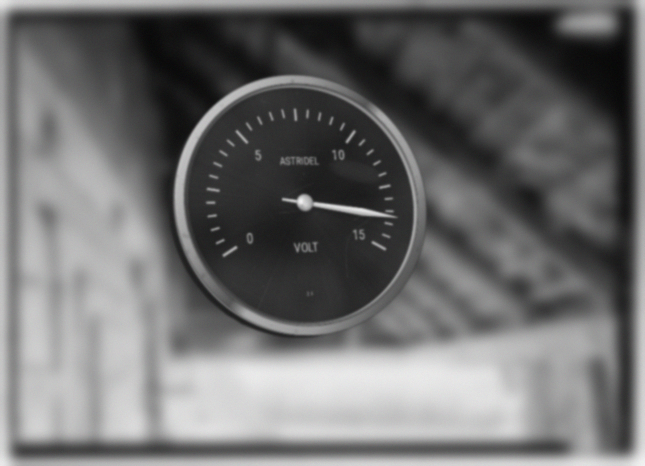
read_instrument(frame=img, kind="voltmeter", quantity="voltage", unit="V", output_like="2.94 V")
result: 13.75 V
